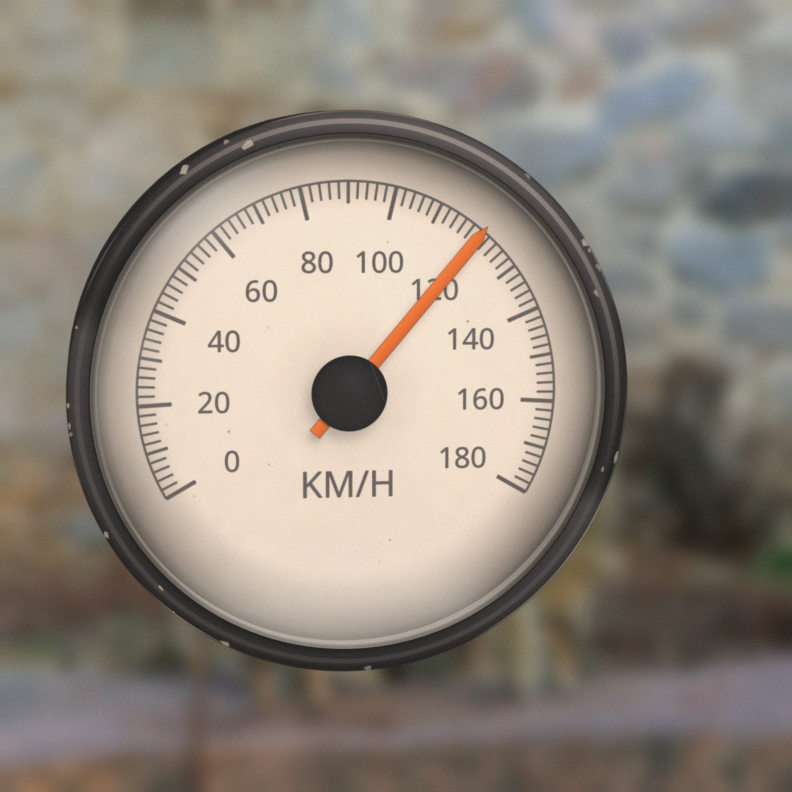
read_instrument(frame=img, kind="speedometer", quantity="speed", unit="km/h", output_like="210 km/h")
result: 120 km/h
